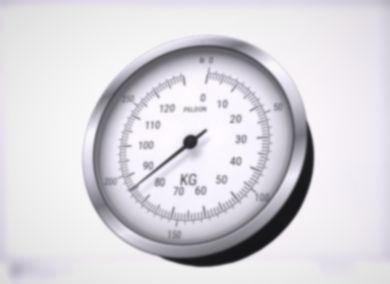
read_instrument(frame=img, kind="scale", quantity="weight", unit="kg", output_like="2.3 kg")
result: 85 kg
